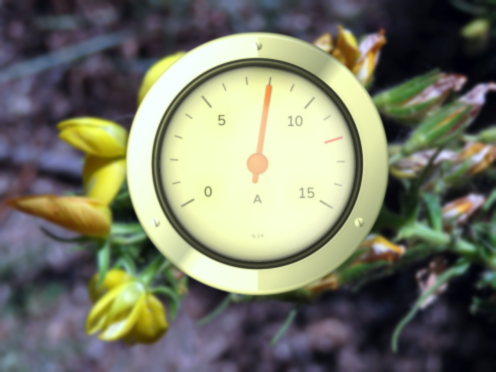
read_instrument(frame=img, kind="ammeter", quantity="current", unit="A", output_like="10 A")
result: 8 A
